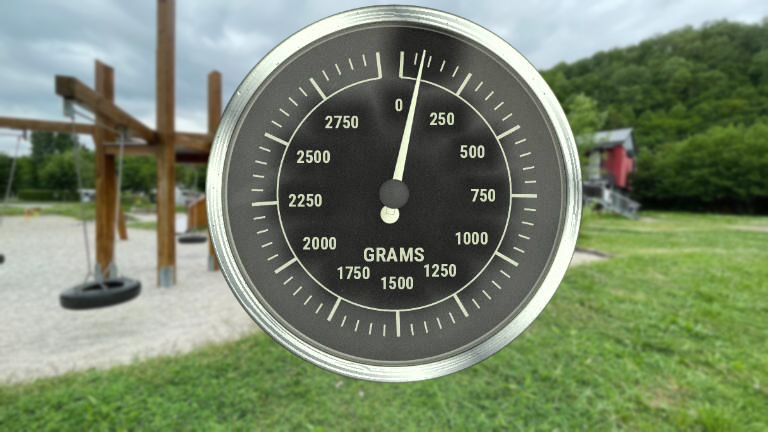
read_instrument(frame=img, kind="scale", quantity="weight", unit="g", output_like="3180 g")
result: 75 g
